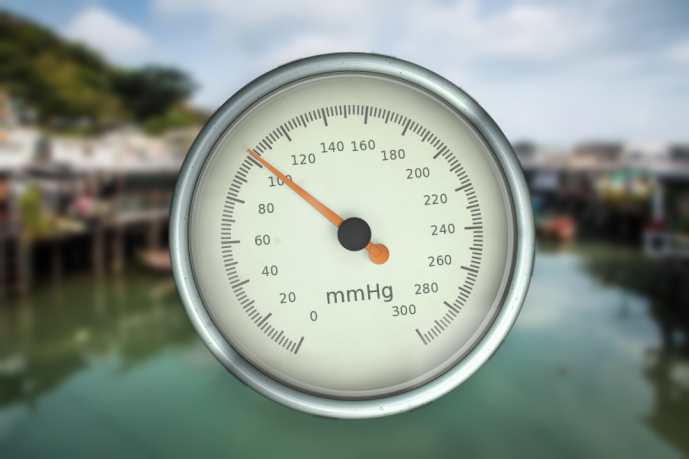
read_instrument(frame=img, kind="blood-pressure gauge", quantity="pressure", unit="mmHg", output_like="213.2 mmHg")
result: 102 mmHg
